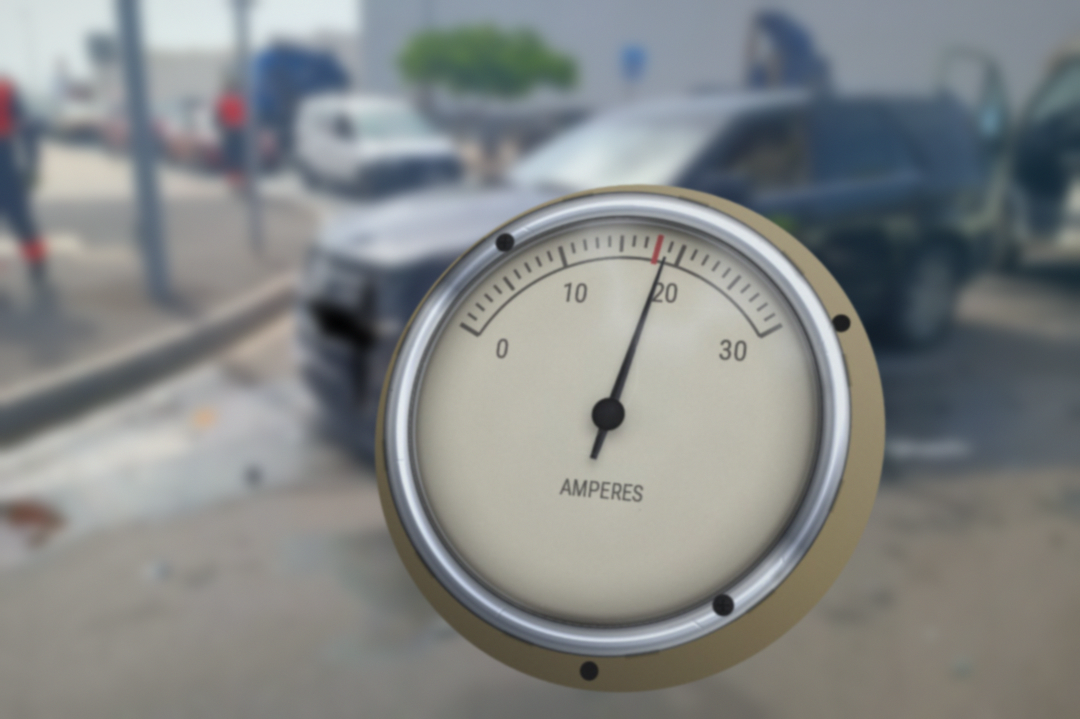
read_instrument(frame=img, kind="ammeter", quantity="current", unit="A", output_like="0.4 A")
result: 19 A
